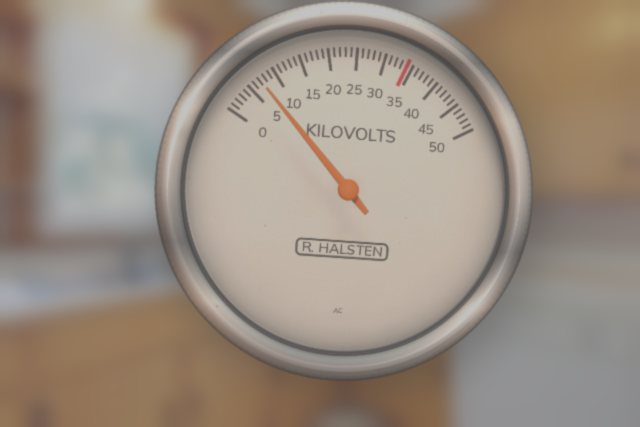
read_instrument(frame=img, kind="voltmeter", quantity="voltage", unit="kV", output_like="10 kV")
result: 7 kV
